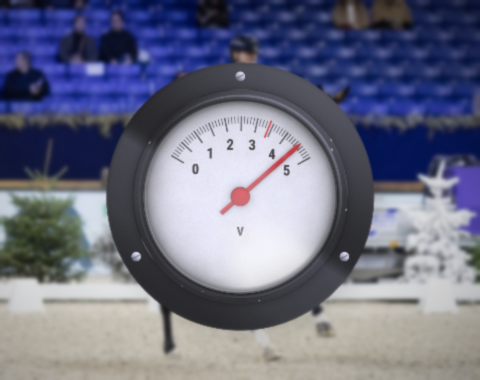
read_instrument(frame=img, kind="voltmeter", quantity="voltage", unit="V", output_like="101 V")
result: 4.5 V
